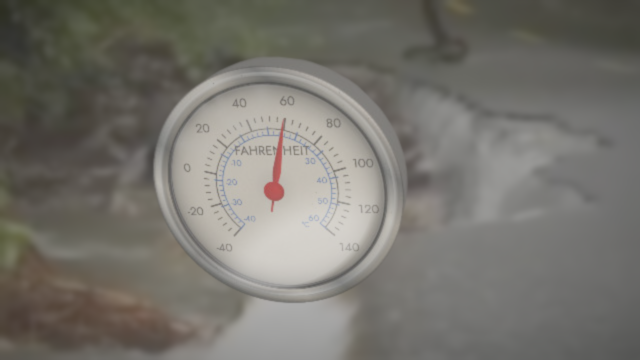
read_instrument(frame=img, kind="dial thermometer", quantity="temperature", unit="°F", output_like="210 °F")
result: 60 °F
